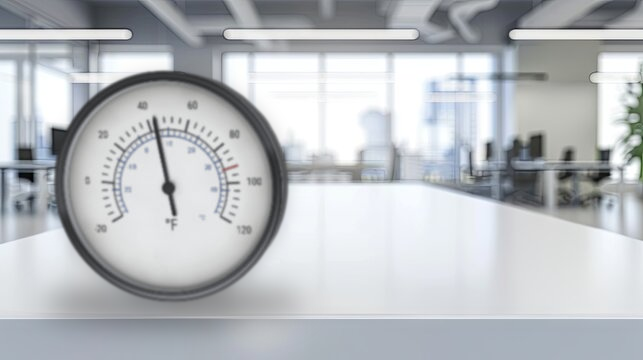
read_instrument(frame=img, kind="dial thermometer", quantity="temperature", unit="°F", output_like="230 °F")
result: 44 °F
